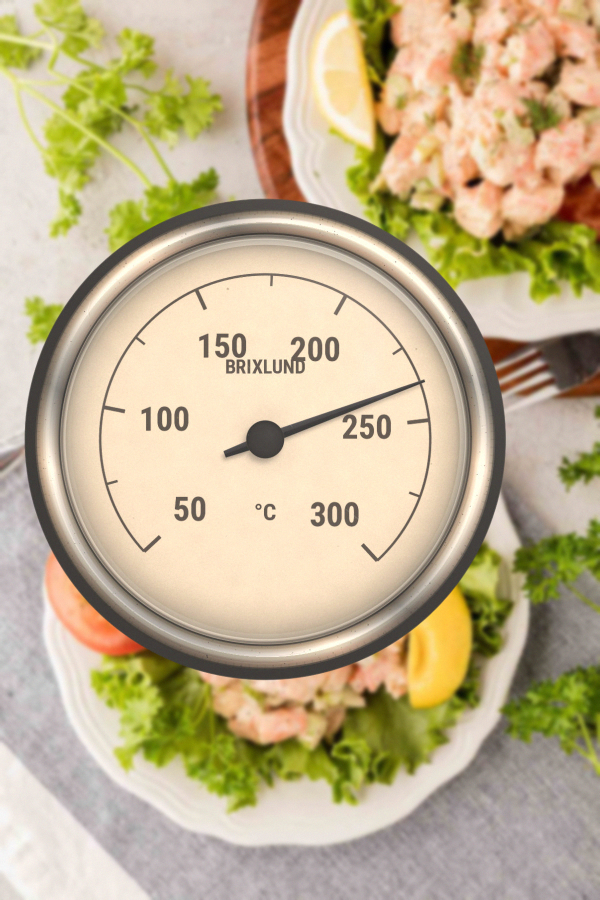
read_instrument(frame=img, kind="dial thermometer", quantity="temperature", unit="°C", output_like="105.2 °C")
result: 237.5 °C
